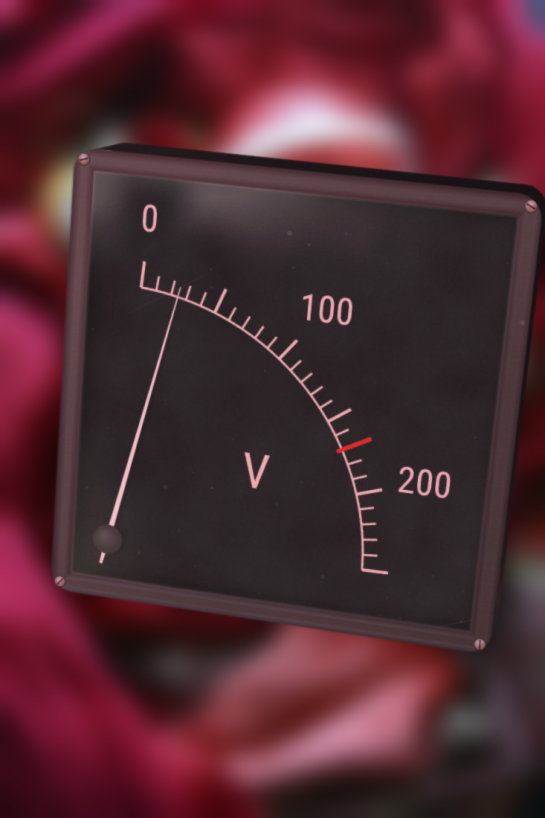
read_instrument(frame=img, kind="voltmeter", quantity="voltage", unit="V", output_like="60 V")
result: 25 V
